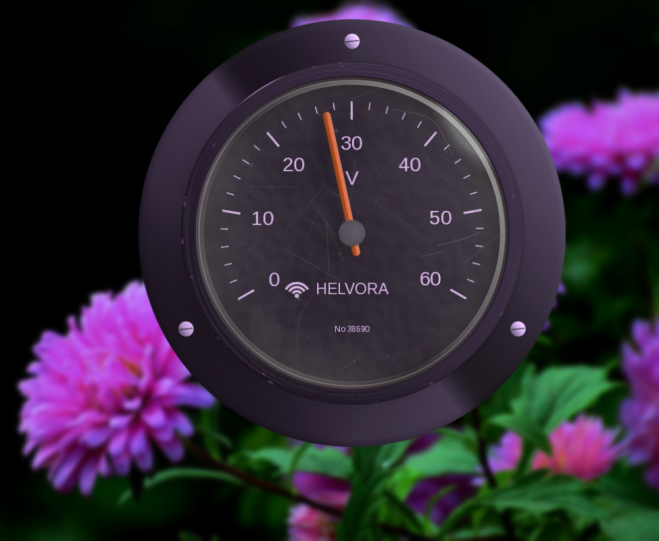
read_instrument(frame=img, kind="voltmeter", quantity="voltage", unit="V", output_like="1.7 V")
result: 27 V
